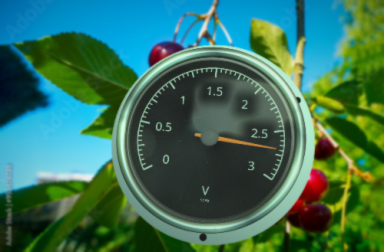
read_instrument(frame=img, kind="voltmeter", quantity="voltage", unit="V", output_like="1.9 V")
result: 2.7 V
